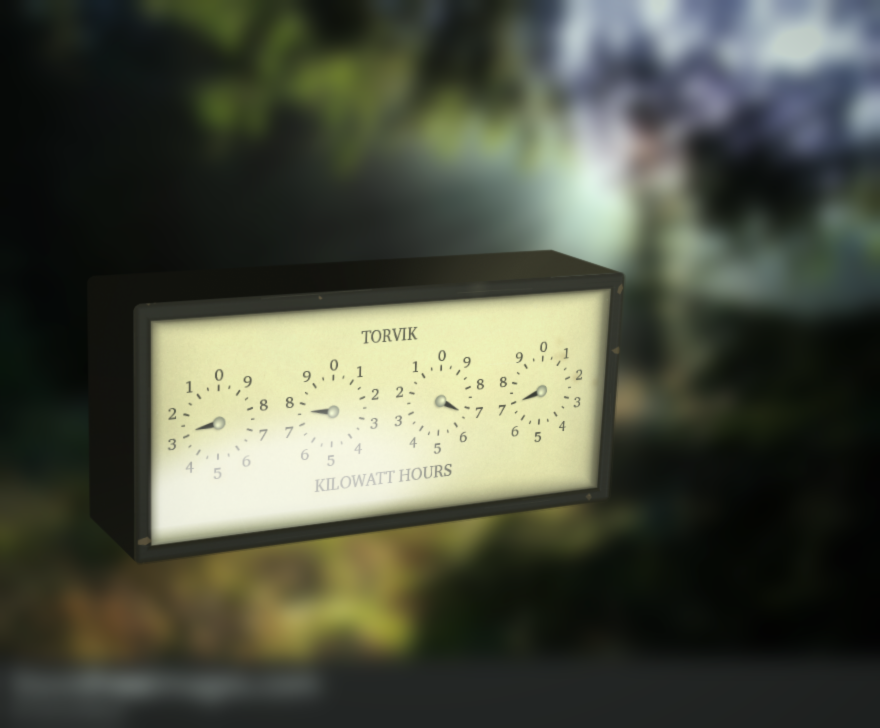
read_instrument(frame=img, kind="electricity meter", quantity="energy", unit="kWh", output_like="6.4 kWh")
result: 2767 kWh
